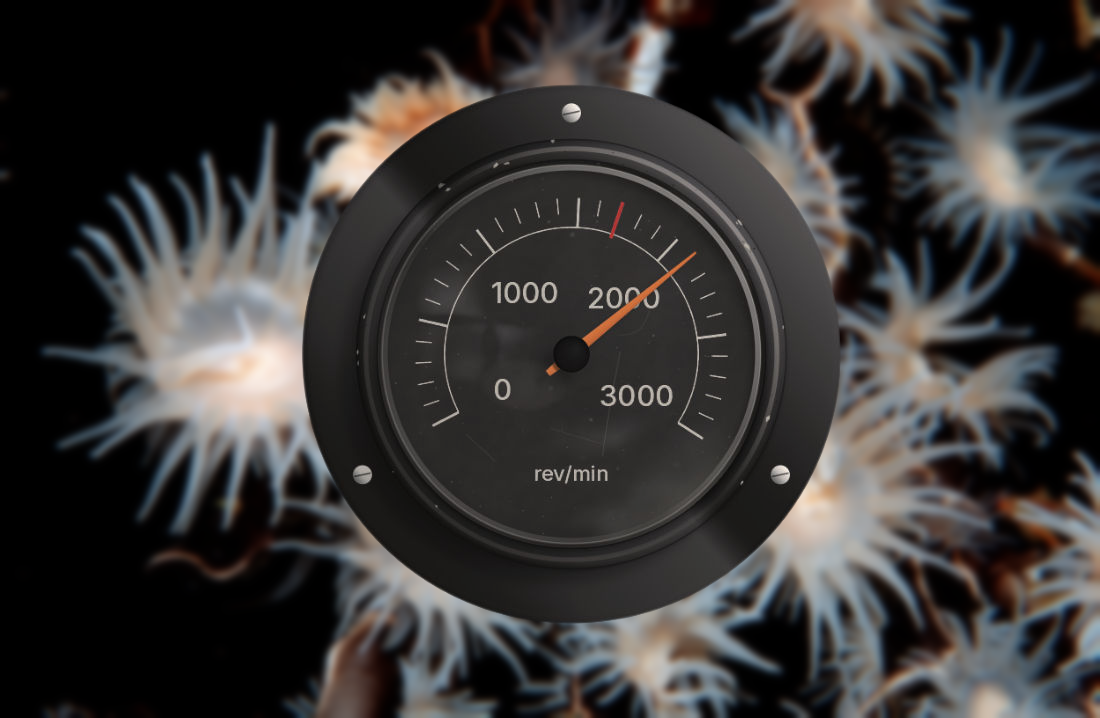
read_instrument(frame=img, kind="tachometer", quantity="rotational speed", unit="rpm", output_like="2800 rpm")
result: 2100 rpm
